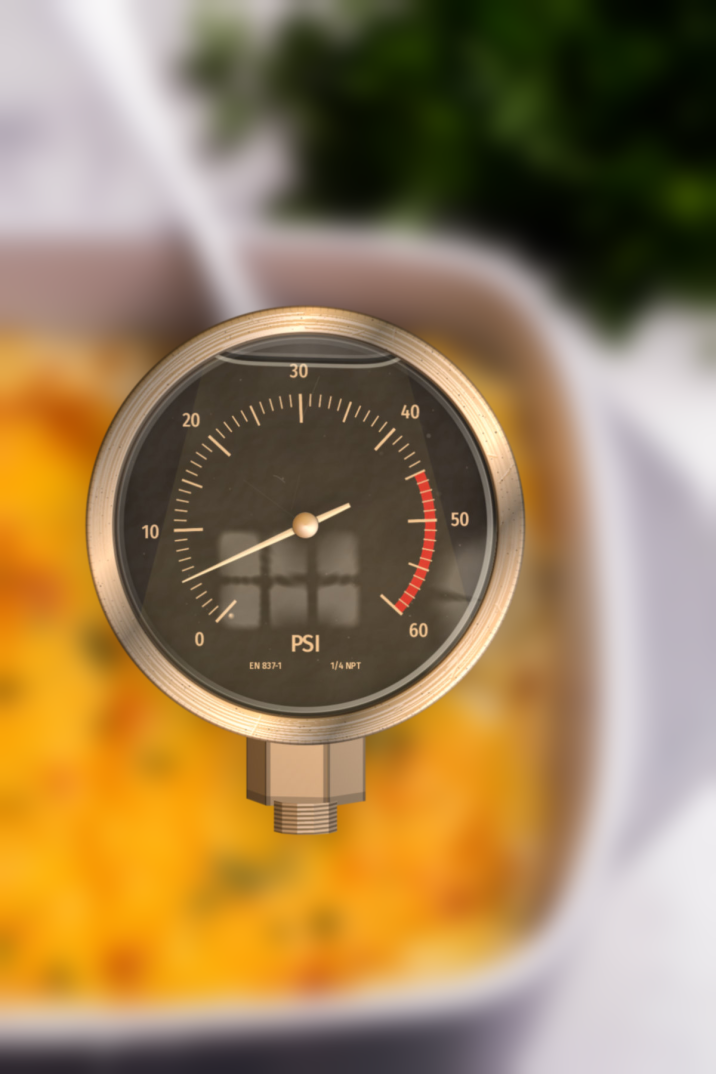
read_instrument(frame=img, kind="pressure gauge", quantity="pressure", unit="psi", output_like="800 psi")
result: 5 psi
